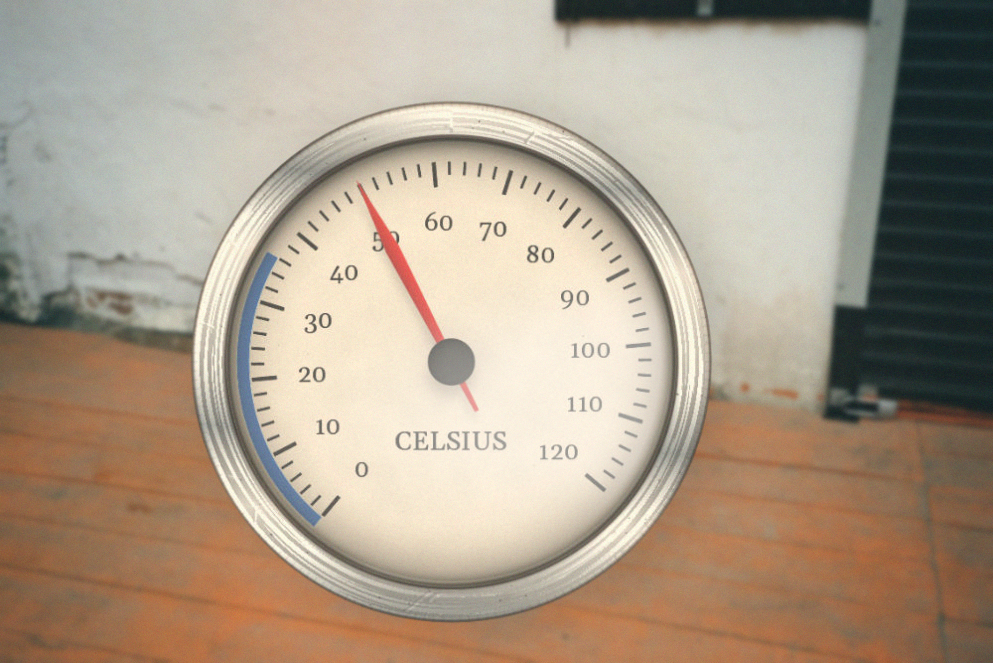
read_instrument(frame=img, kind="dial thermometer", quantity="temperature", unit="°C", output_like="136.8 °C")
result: 50 °C
